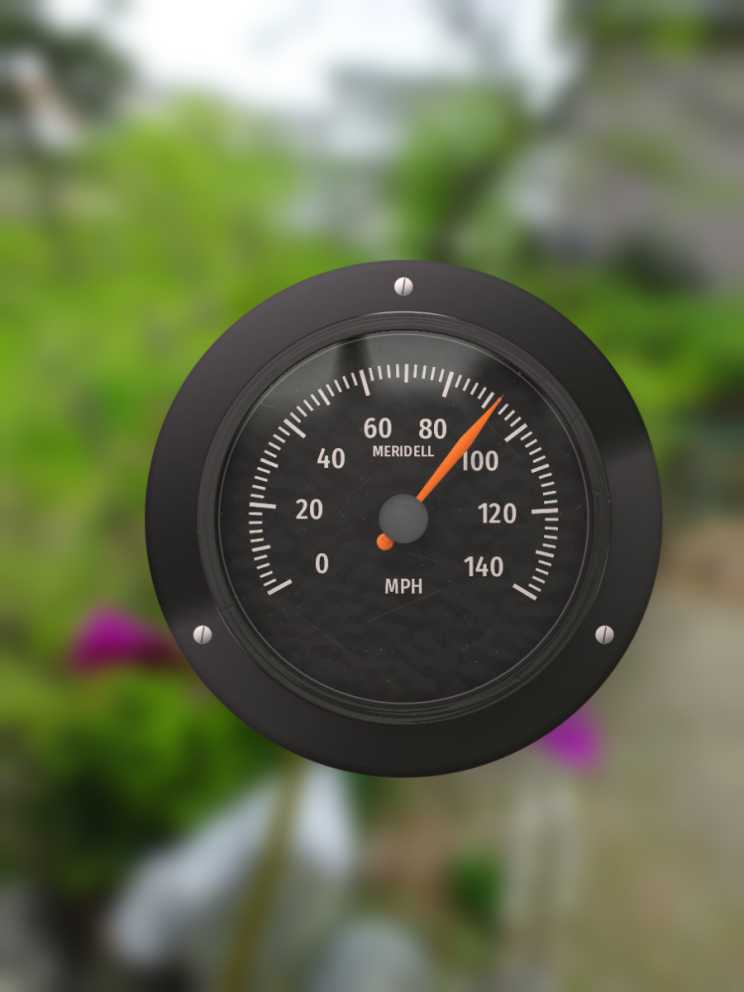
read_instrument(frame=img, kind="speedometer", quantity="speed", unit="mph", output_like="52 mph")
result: 92 mph
